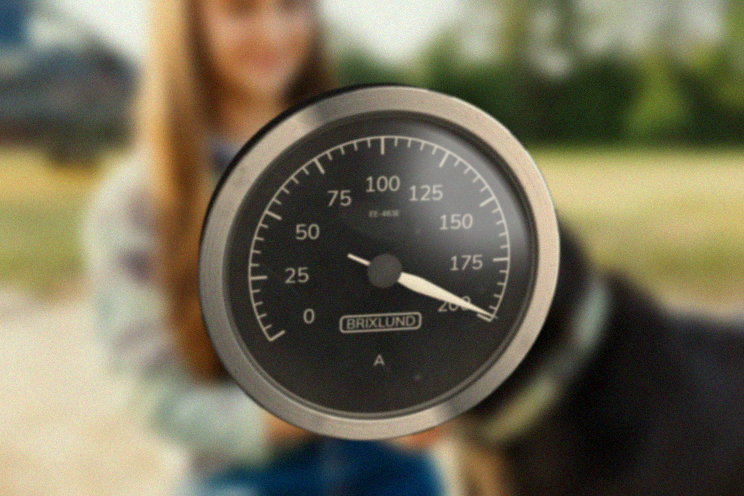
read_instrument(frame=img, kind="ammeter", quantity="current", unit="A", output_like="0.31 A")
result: 197.5 A
